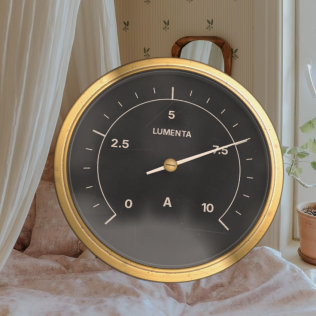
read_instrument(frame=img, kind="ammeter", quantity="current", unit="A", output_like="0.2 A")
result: 7.5 A
